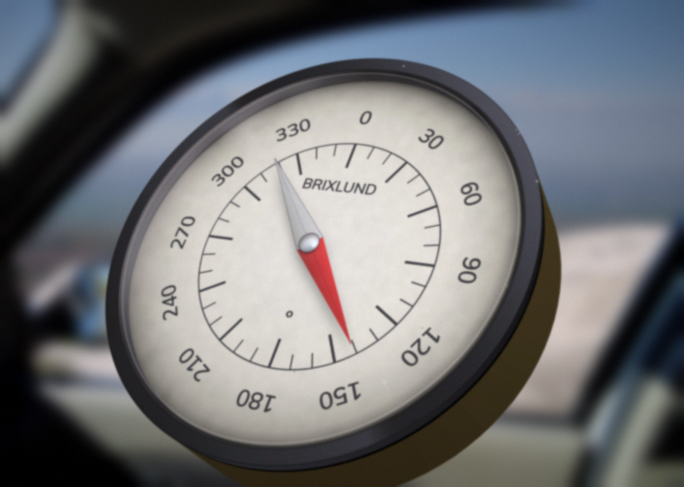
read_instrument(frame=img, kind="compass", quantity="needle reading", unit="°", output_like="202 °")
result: 140 °
